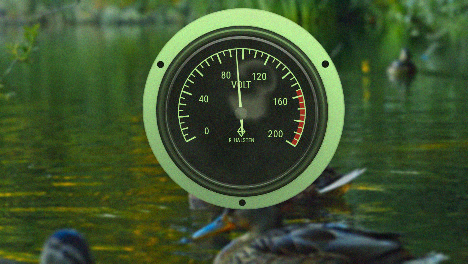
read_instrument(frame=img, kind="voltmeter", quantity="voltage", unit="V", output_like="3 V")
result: 95 V
